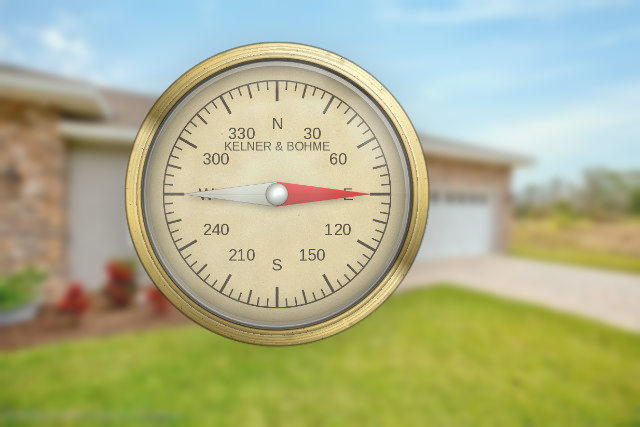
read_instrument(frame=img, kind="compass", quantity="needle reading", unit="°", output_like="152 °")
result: 90 °
